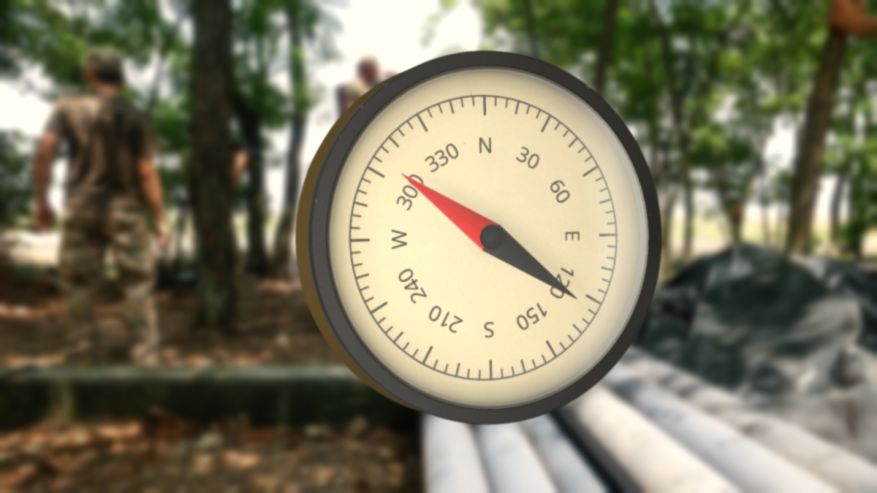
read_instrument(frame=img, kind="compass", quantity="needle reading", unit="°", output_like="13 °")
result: 305 °
